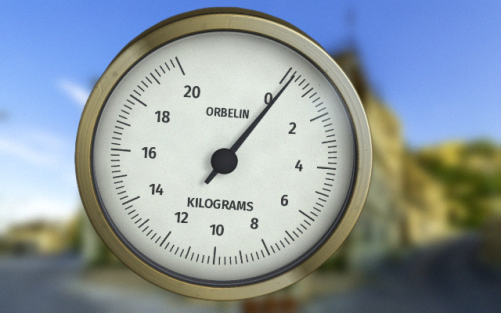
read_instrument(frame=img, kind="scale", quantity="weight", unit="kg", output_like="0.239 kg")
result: 0.2 kg
